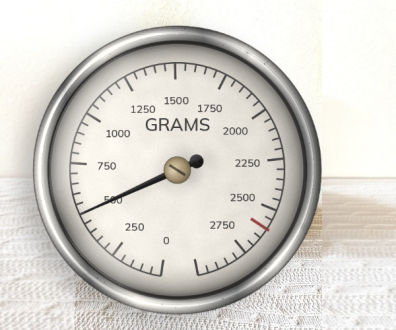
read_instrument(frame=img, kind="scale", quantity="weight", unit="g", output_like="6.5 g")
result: 500 g
